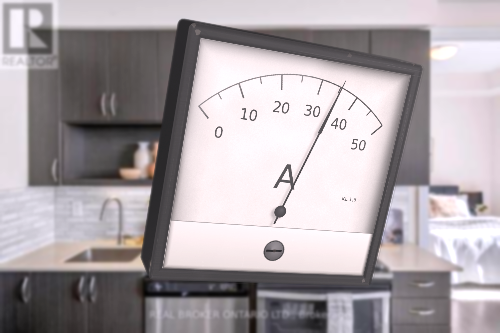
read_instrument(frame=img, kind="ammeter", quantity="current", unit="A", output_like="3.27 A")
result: 35 A
